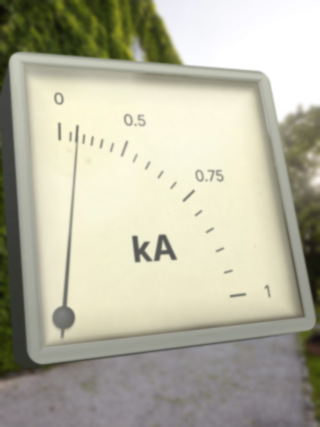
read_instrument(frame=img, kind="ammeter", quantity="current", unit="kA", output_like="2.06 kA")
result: 0.25 kA
